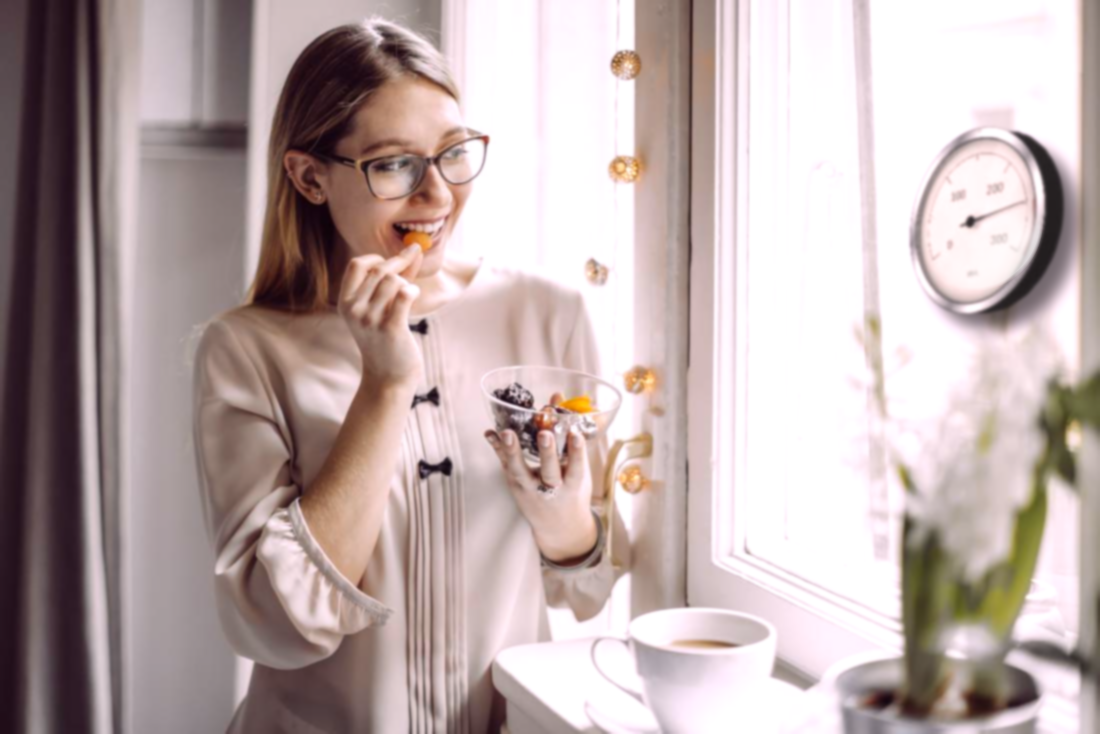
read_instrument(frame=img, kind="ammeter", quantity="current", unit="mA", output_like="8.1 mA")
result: 250 mA
